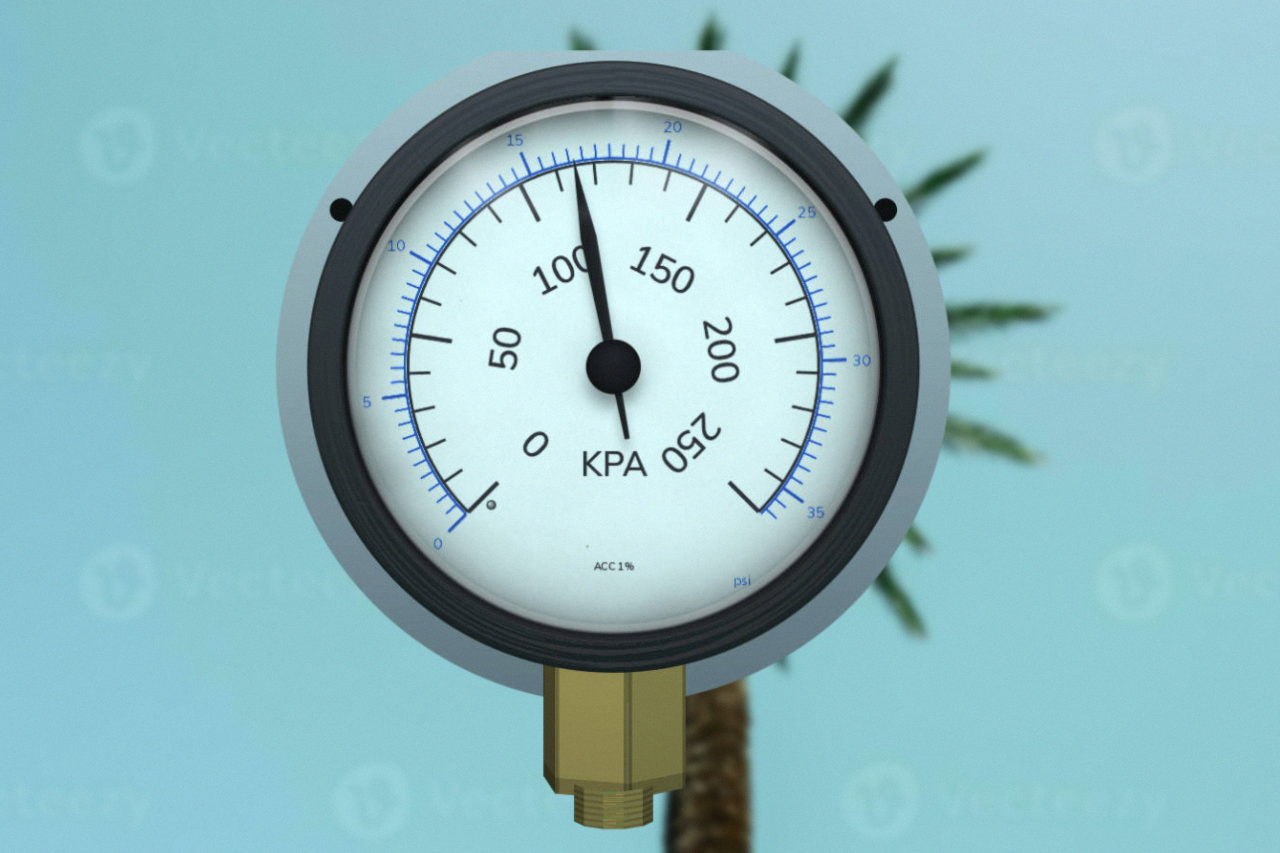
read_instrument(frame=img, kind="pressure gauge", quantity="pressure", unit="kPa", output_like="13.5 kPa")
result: 115 kPa
